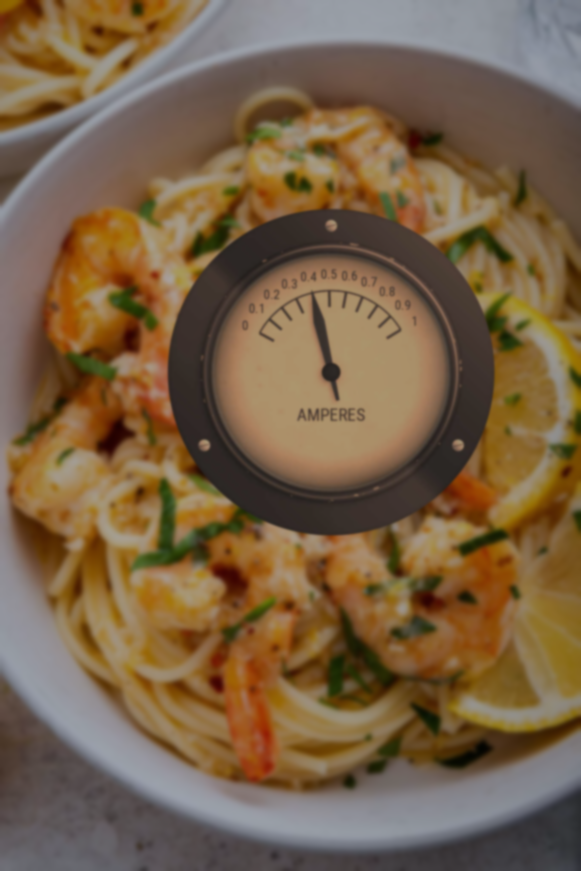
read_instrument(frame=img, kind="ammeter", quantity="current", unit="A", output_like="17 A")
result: 0.4 A
